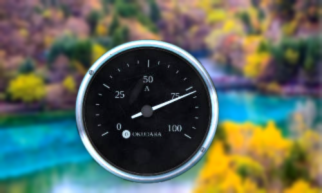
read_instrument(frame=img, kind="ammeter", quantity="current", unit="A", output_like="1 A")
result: 77.5 A
